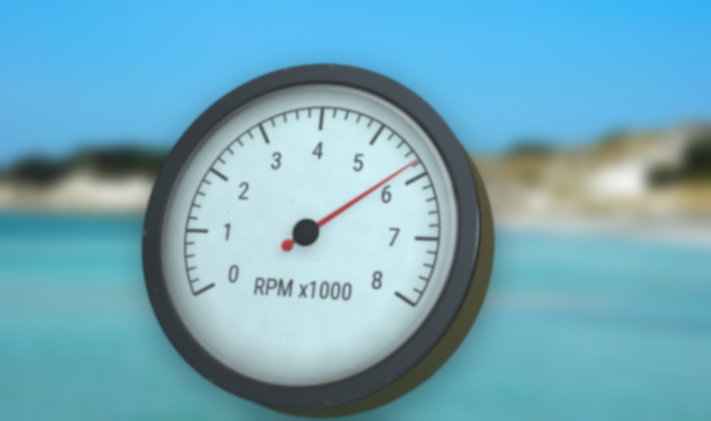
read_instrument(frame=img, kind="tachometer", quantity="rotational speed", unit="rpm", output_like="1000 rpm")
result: 5800 rpm
